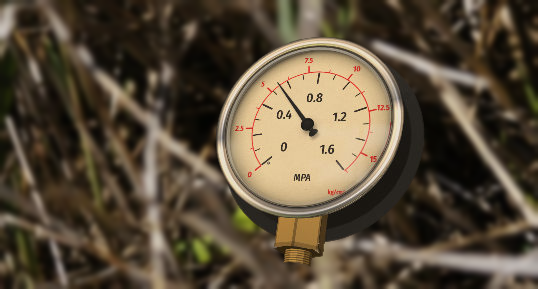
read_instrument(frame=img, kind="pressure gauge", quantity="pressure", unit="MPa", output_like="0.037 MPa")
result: 0.55 MPa
